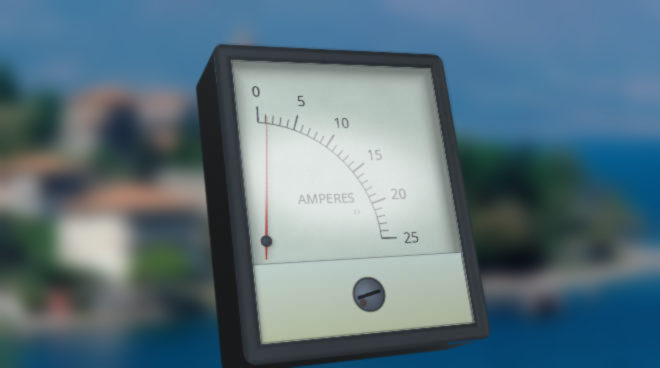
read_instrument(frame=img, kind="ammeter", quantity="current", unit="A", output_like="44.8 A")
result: 1 A
